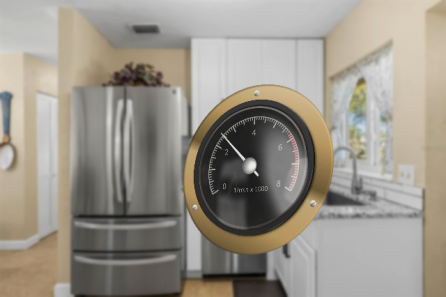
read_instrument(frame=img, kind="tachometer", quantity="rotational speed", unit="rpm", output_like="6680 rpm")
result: 2500 rpm
